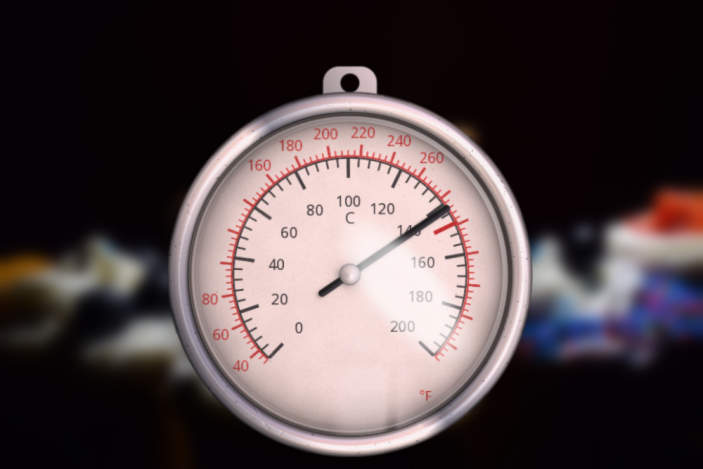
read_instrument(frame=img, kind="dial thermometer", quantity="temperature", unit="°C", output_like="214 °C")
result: 142 °C
